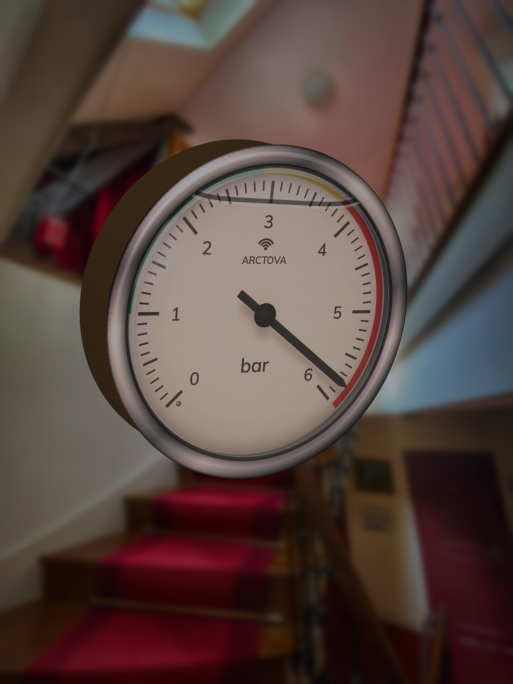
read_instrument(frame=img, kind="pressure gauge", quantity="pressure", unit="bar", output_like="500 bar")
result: 5.8 bar
